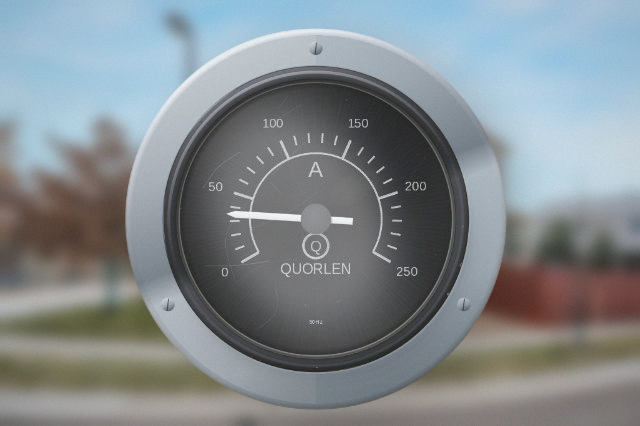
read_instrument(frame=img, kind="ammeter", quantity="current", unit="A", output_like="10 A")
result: 35 A
